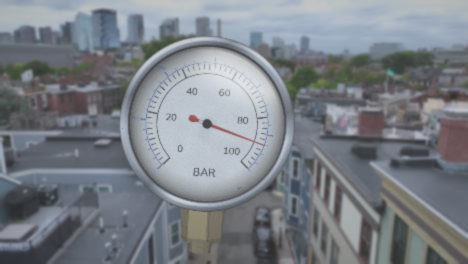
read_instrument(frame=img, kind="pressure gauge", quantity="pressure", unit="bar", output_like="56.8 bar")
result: 90 bar
